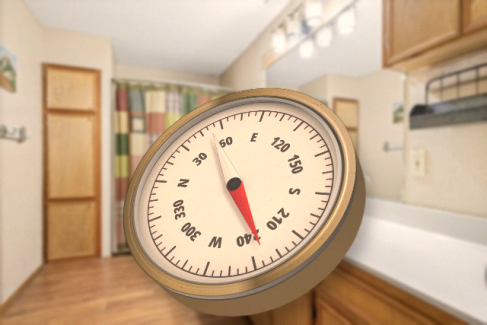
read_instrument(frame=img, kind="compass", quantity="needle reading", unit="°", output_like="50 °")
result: 232.5 °
